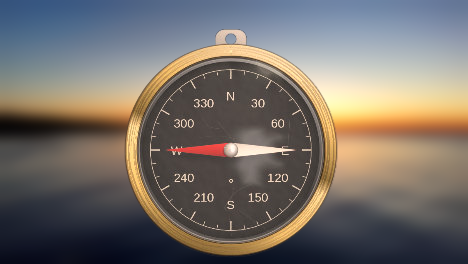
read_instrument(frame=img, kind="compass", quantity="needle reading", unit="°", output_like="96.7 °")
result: 270 °
